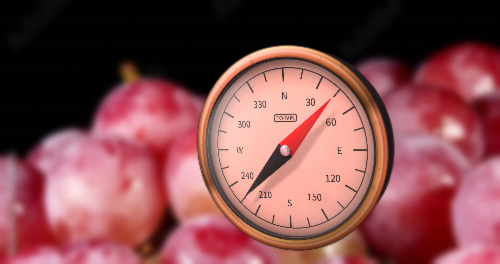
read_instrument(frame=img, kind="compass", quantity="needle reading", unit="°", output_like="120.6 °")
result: 45 °
